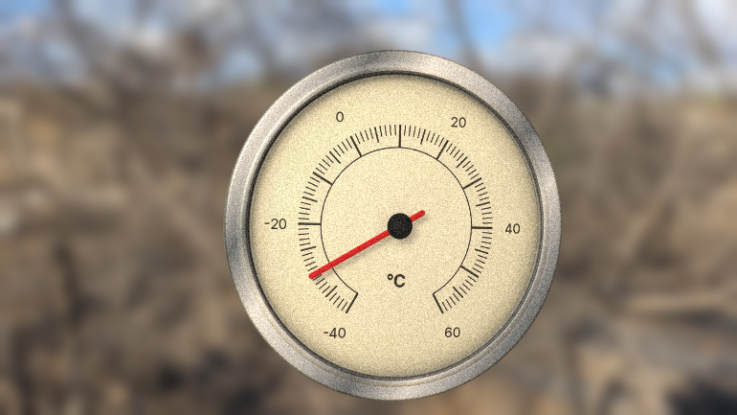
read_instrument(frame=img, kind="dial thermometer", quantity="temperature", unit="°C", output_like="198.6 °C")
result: -30 °C
